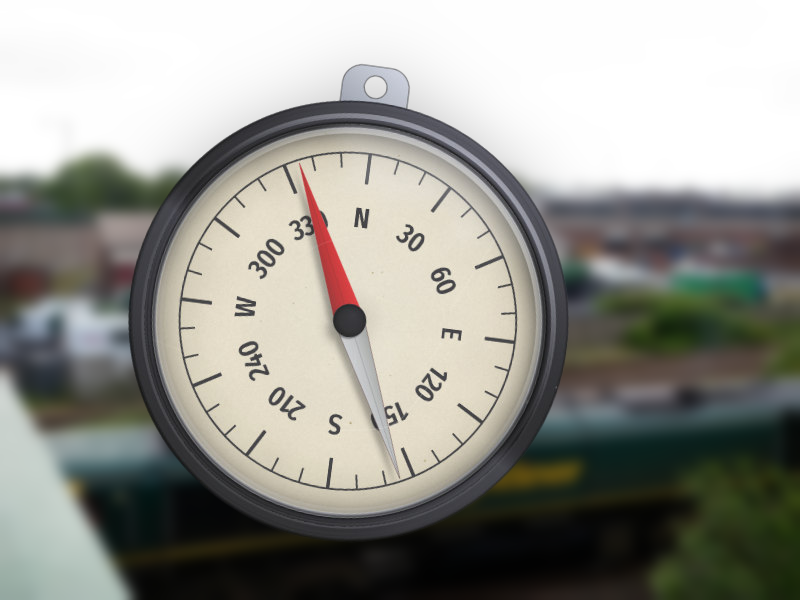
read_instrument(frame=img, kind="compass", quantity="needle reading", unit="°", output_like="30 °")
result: 335 °
